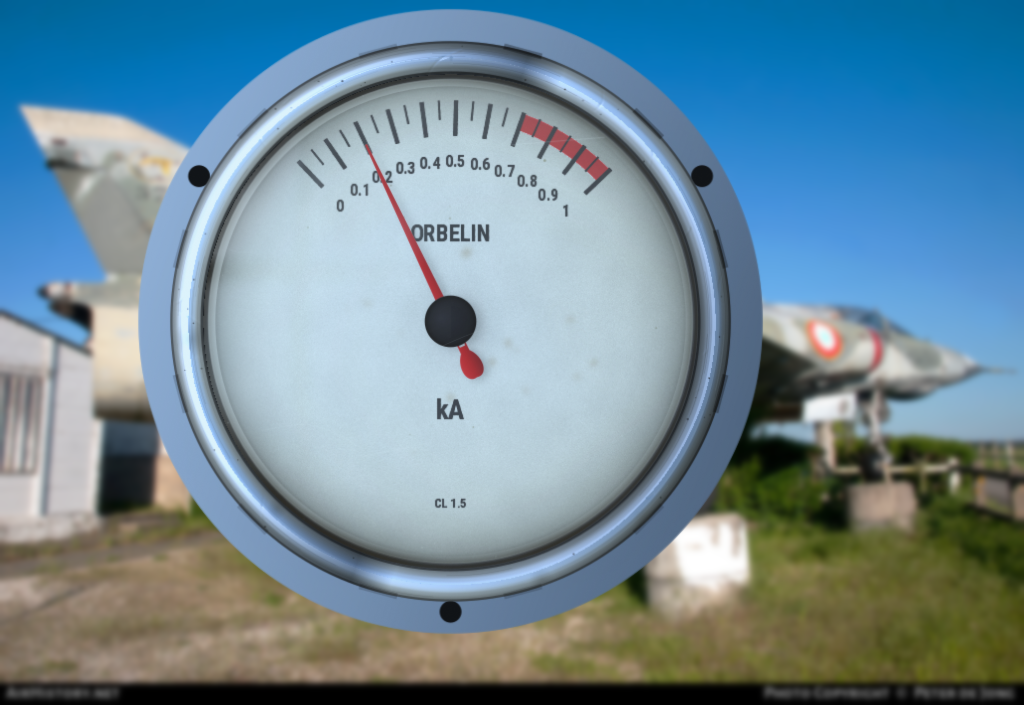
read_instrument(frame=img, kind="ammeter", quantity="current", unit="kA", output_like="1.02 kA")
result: 0.2 kA
